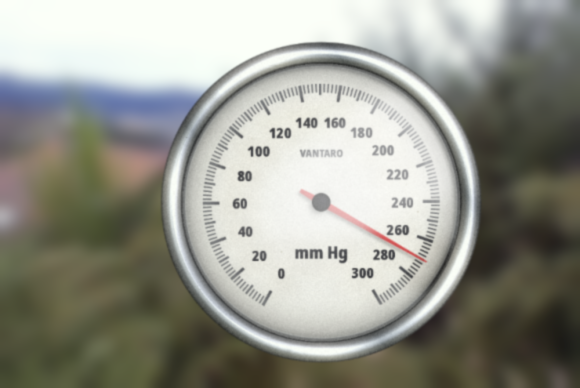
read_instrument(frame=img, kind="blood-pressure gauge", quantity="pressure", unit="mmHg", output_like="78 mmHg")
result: 270 mmHg
